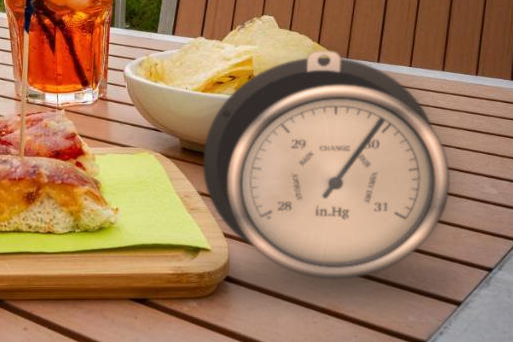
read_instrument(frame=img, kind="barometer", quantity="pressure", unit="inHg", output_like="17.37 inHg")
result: 29.9 inHg
